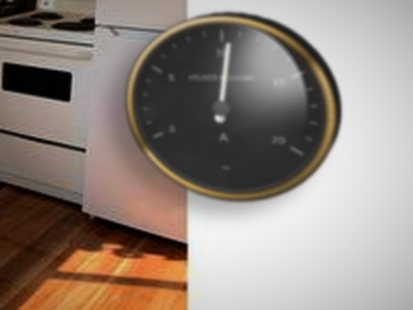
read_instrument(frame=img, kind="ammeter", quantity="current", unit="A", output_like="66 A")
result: 10.5 A
